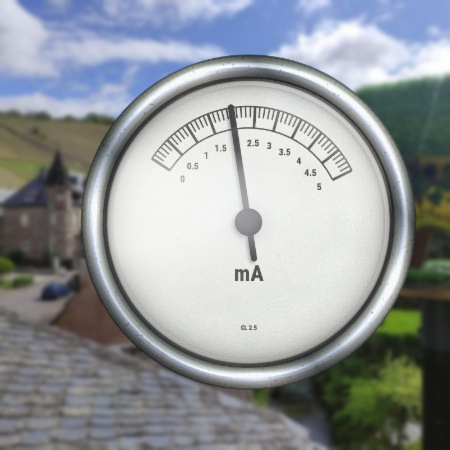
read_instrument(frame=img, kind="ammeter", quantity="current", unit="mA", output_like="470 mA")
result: 2 mA
